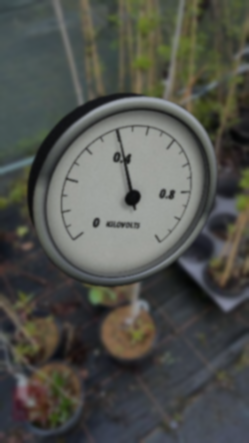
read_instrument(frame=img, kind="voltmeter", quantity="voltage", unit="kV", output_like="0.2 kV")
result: 0.4 kV
